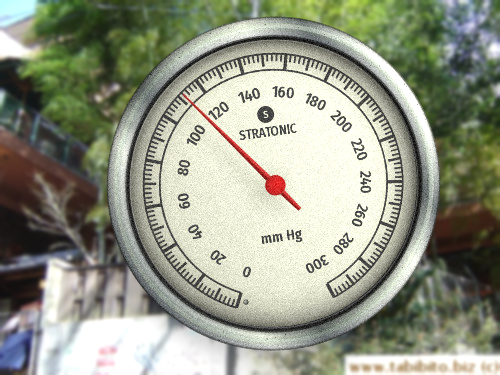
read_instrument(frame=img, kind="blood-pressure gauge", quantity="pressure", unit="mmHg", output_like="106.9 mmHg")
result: 112 mmHg
